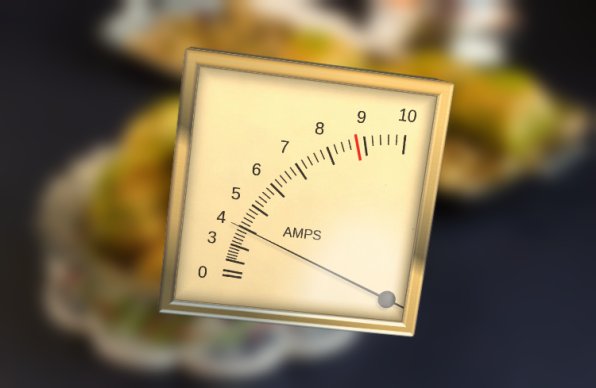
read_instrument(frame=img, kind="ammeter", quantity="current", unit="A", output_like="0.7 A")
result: 4 A
